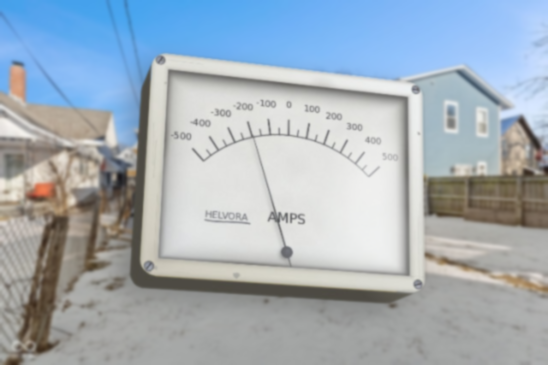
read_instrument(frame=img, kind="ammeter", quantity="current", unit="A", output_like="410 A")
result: -200 A
